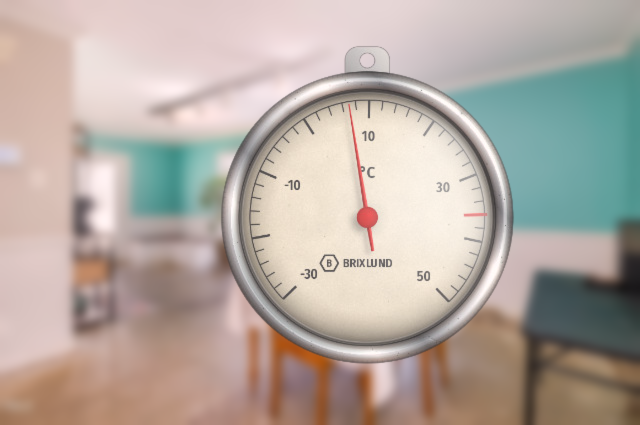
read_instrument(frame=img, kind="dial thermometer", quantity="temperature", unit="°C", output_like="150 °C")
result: 7 °C
